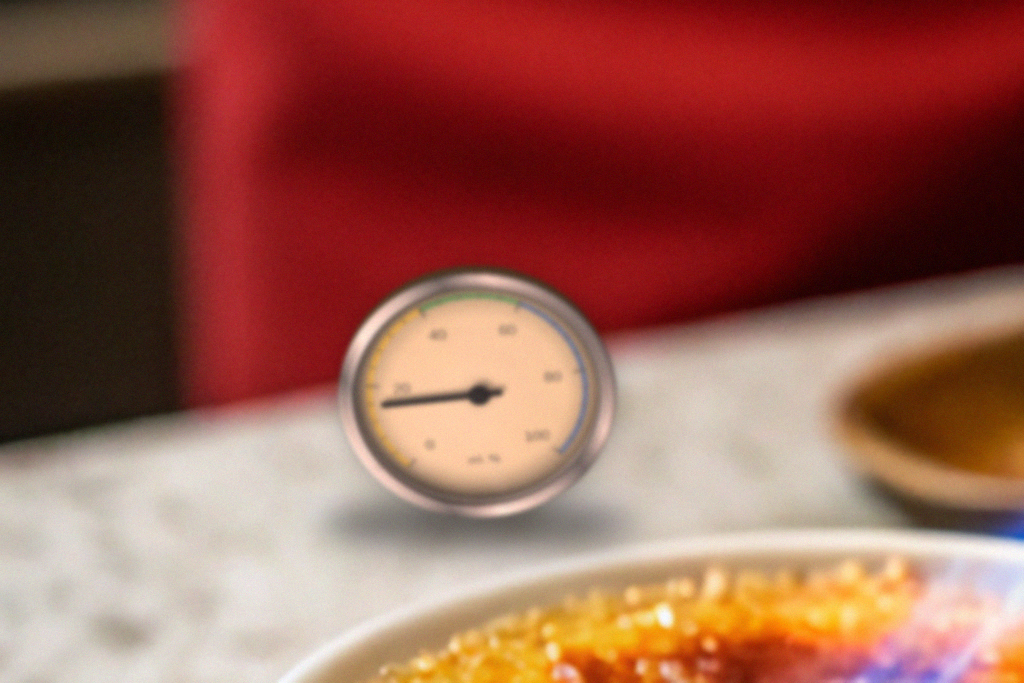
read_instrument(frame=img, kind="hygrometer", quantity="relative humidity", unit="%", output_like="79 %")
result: 16 %
